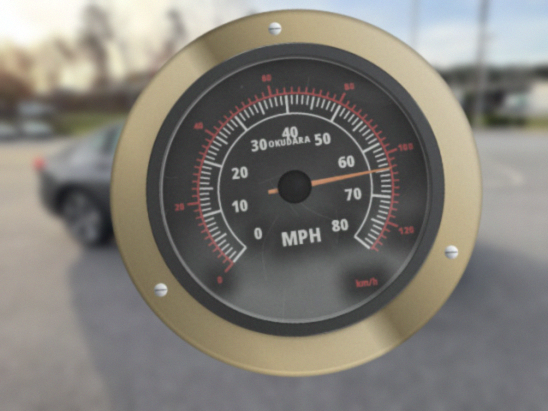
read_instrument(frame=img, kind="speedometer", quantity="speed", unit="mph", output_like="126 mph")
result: 65 mph
